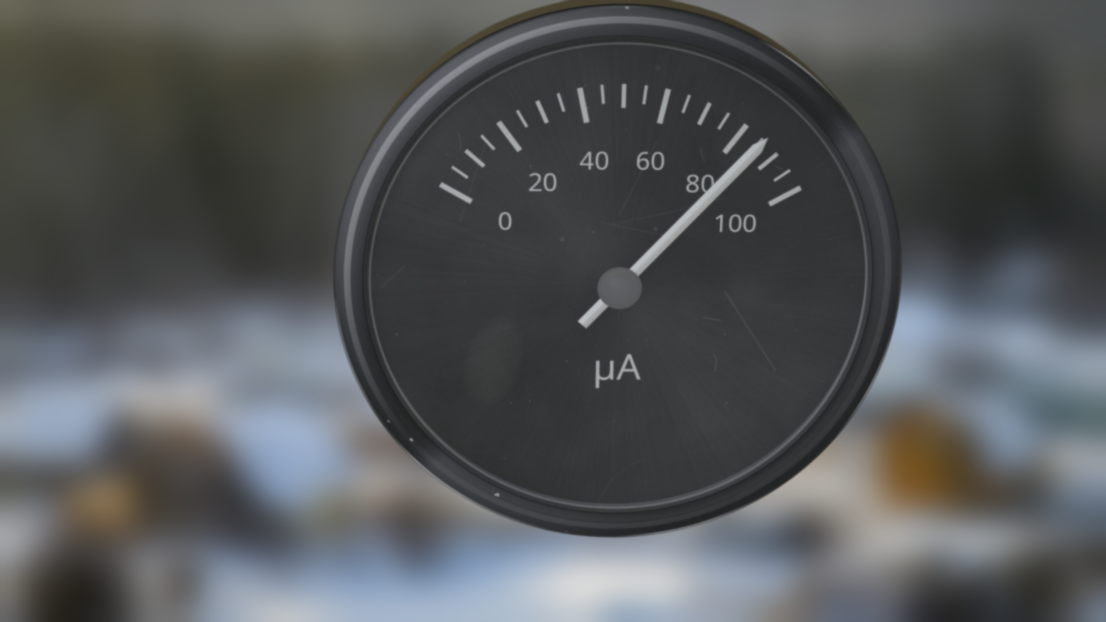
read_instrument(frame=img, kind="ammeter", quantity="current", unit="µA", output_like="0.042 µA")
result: 85 µA
